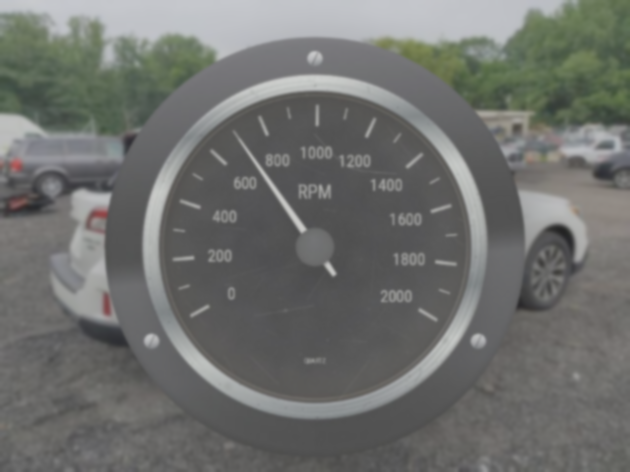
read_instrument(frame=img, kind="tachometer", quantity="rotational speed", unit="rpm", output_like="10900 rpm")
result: 700 rpm
